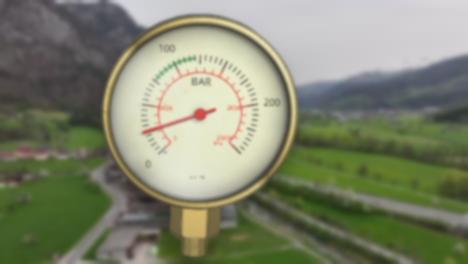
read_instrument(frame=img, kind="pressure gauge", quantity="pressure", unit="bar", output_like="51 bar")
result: 25 bar
